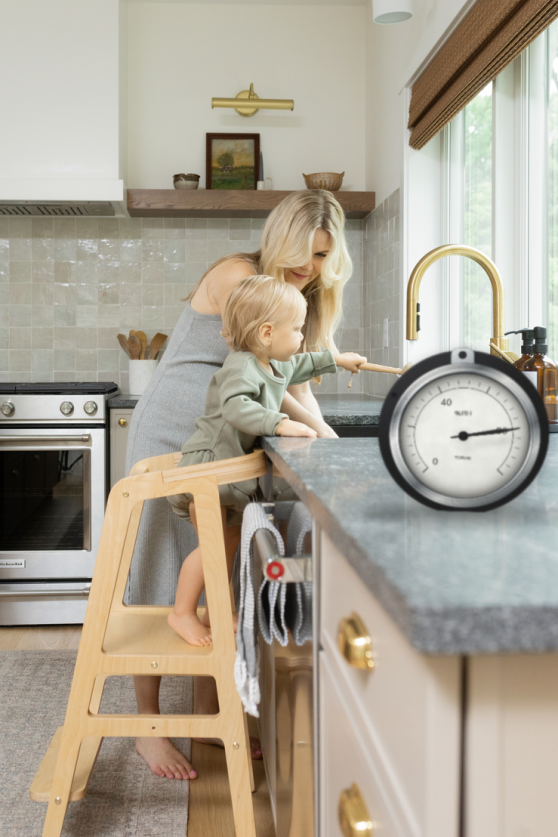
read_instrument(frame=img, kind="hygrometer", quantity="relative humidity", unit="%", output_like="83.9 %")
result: 80 %
